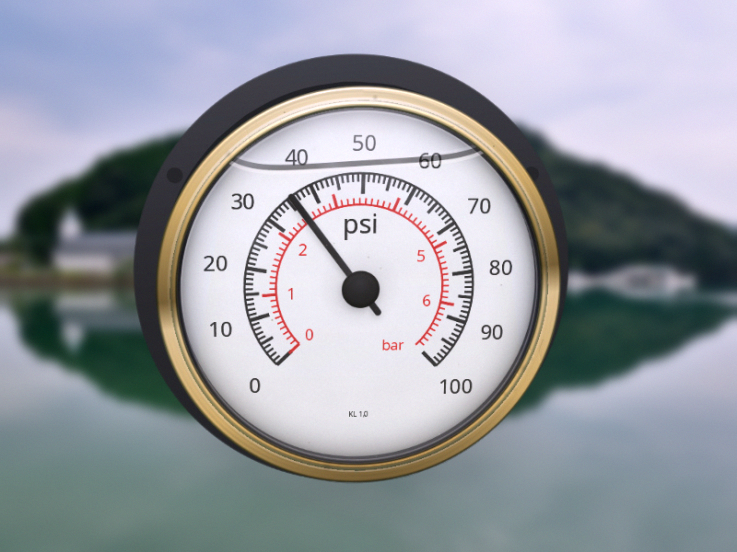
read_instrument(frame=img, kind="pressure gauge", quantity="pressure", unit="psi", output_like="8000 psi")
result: 36 psi
